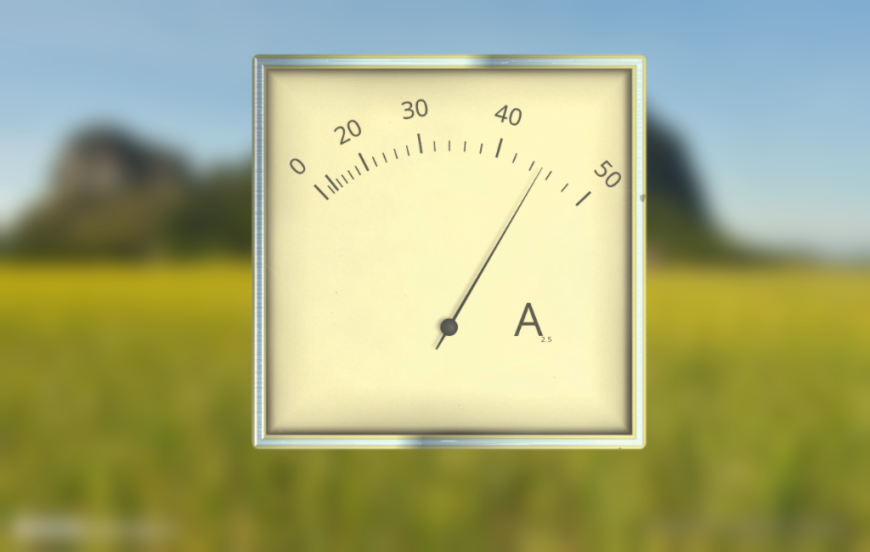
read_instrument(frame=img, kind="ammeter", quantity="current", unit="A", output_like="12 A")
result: 45 A
